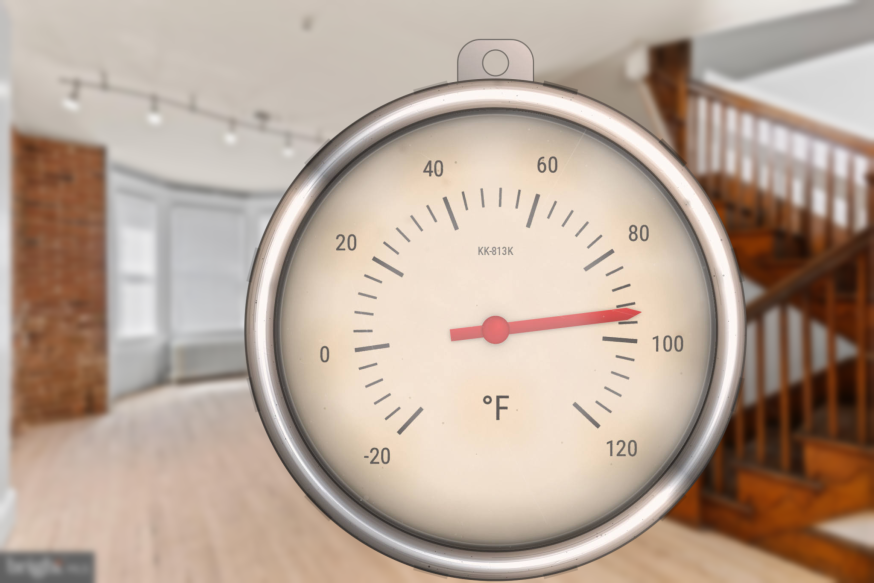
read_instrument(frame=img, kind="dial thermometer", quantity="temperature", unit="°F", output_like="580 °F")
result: 94 °F
